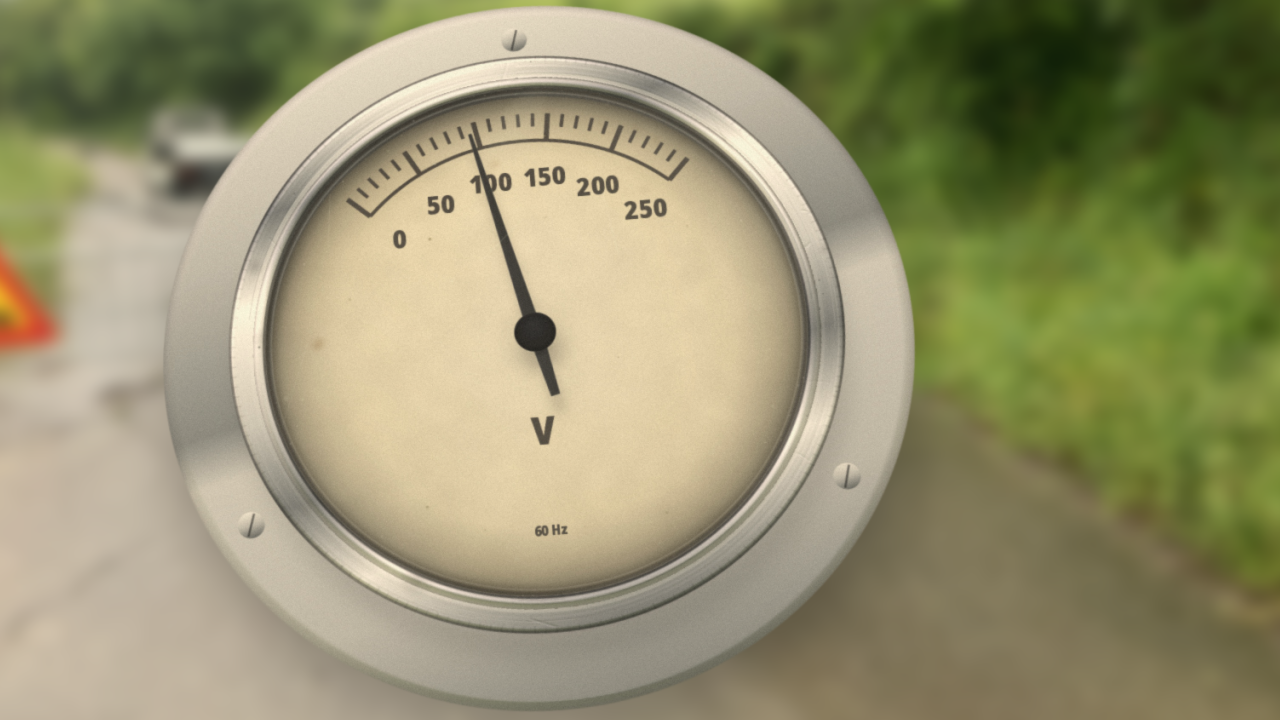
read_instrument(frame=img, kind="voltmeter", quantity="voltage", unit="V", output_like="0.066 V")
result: 95 V
